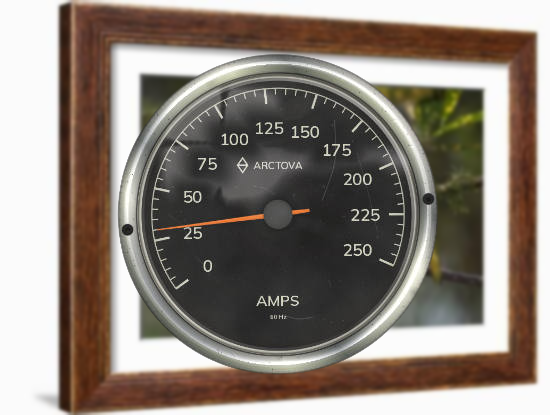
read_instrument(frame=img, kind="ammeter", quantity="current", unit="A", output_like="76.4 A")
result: 30 A
